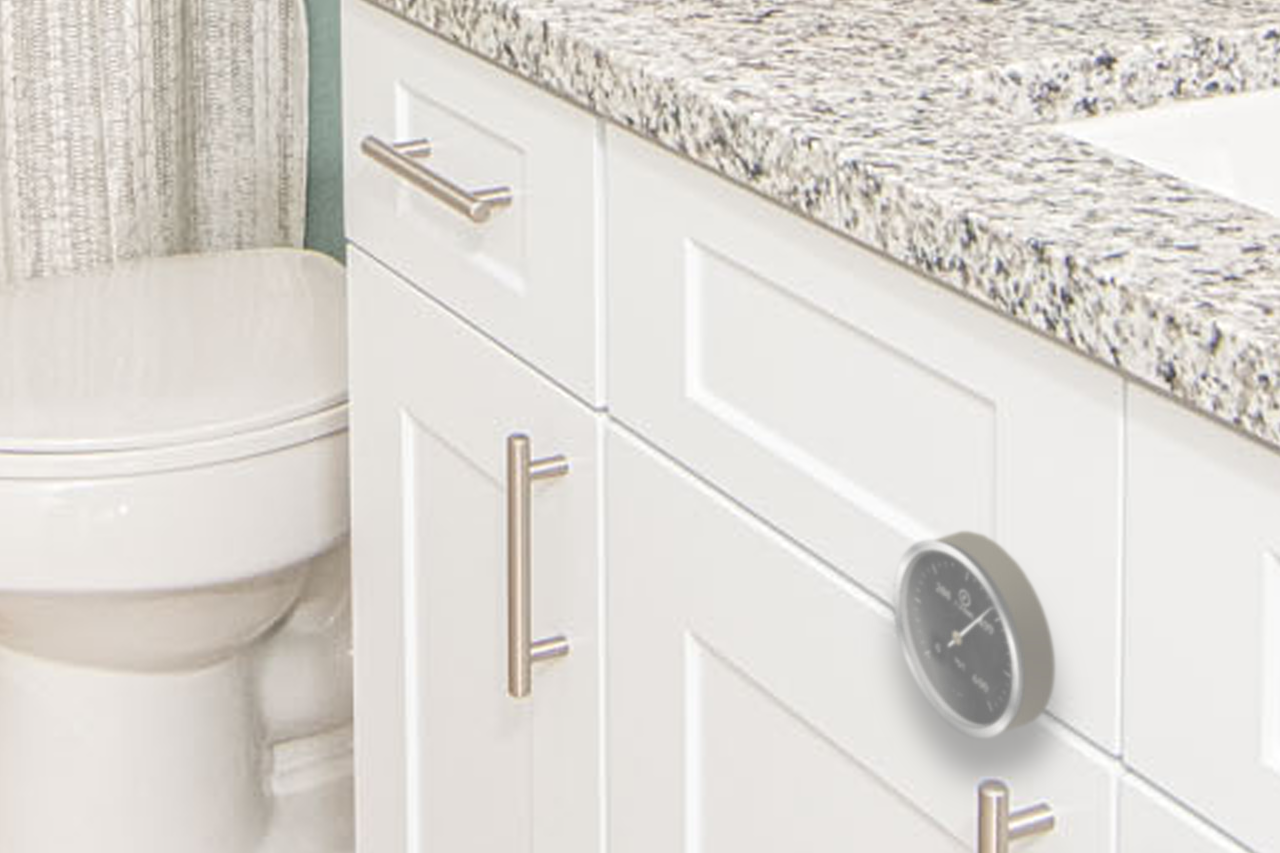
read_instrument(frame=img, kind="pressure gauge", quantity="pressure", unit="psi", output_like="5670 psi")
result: 380 psi
